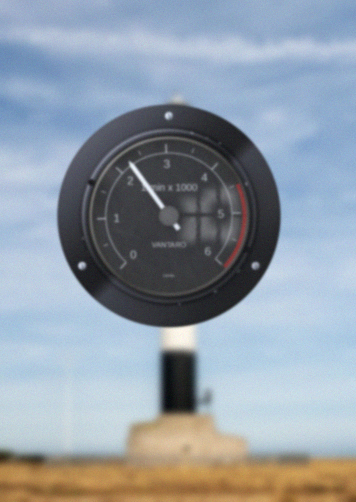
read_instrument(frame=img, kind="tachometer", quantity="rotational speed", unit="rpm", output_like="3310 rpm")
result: 2250 rpm
